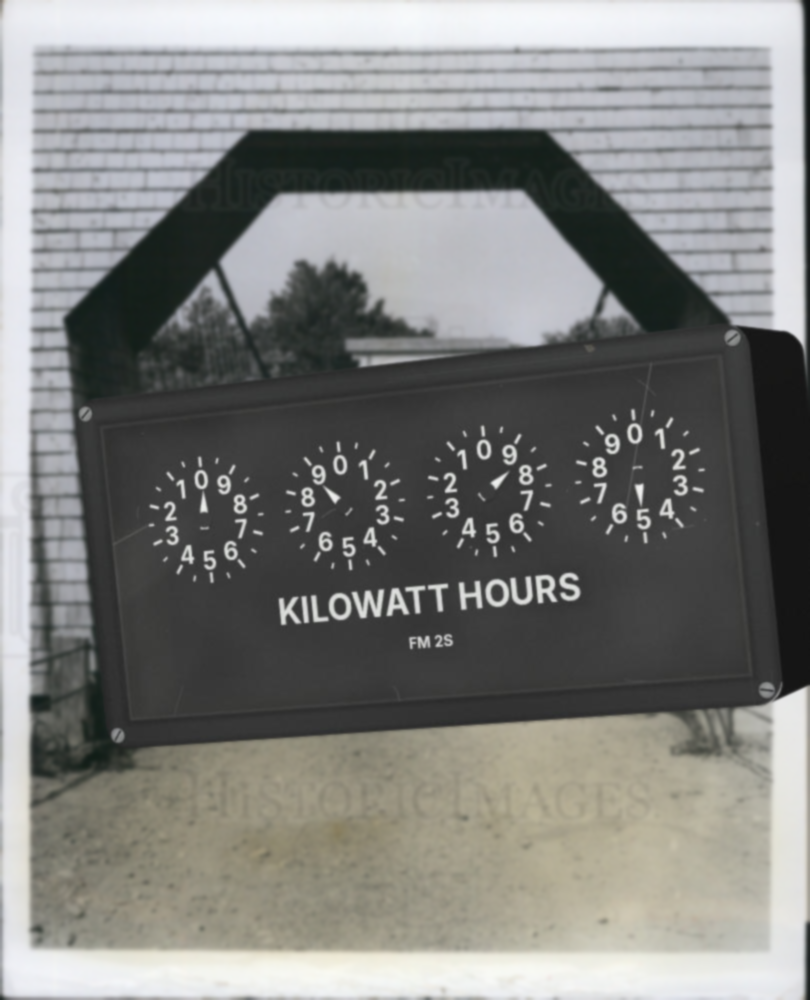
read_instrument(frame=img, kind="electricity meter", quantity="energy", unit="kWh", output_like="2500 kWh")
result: 9885 kWh
